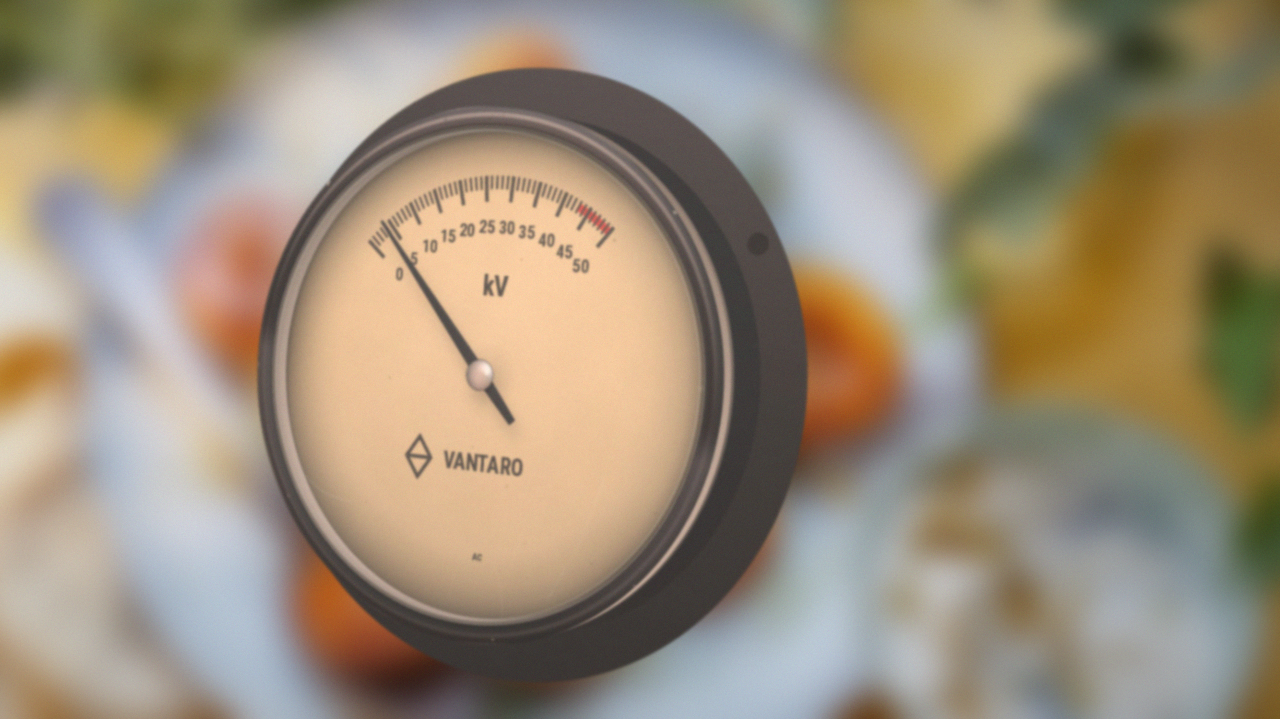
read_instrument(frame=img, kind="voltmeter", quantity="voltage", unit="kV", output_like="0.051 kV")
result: 5 kV
